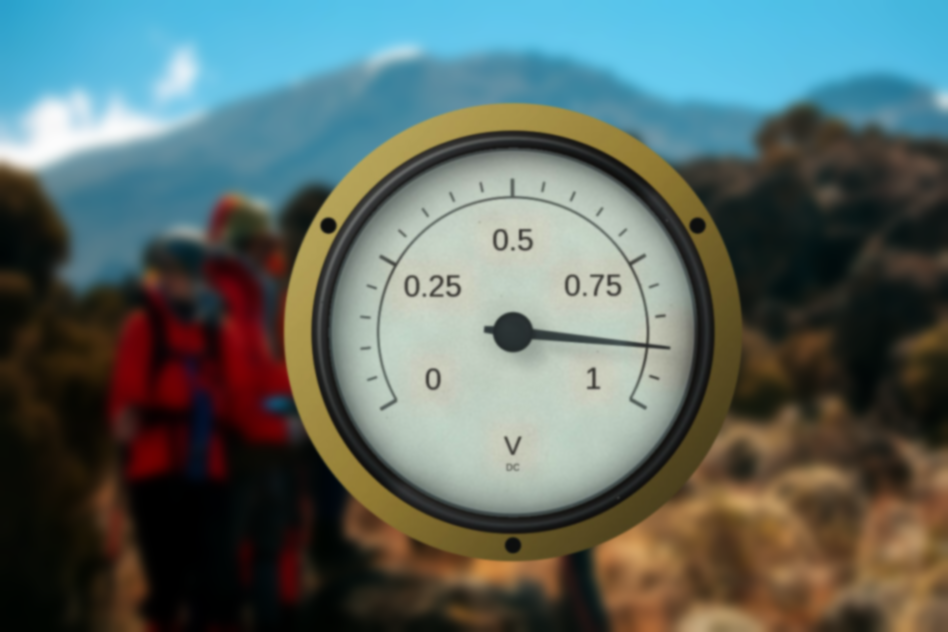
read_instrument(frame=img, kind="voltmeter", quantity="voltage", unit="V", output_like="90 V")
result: 0.9 V
